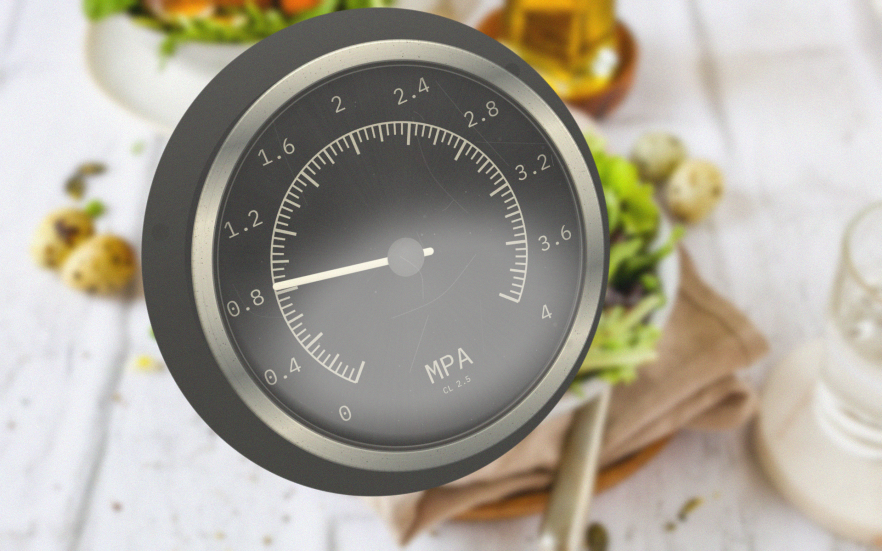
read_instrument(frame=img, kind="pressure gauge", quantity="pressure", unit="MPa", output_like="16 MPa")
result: 0.85 MPa
